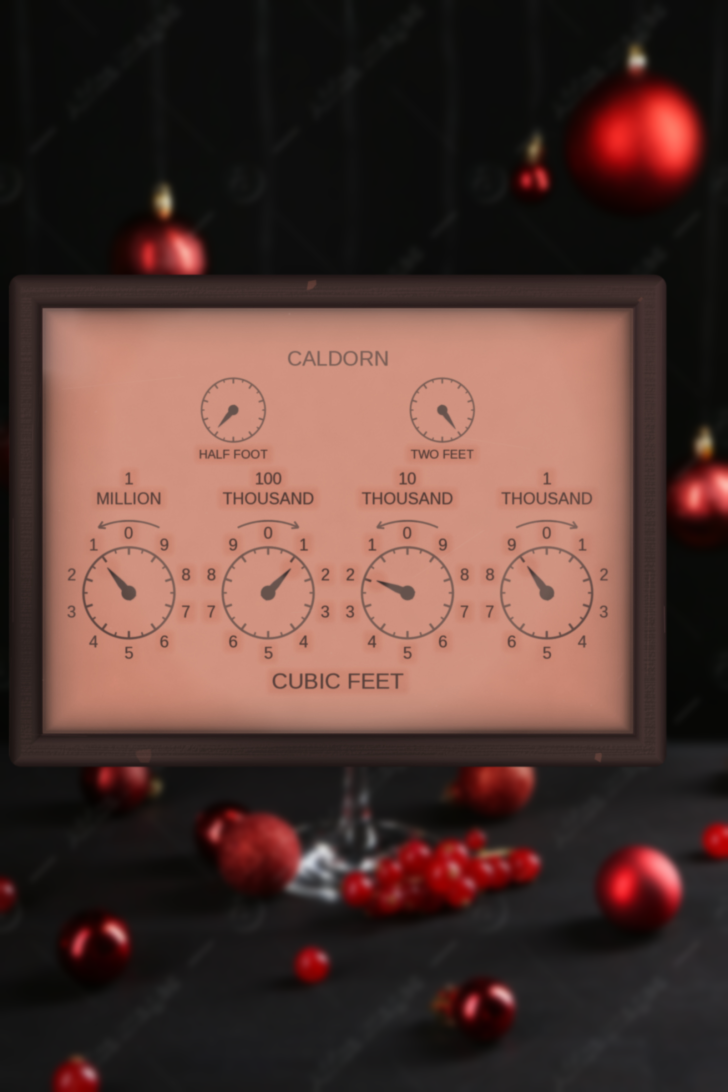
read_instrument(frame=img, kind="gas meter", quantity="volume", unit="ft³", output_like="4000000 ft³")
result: 111900 ft³
